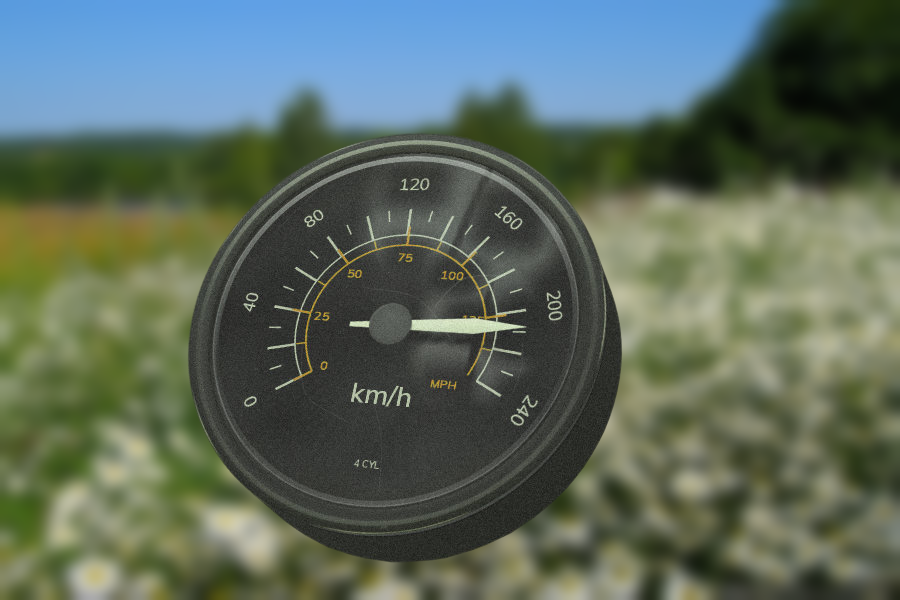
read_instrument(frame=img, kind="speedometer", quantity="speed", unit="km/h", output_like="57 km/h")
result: 210 km/h
